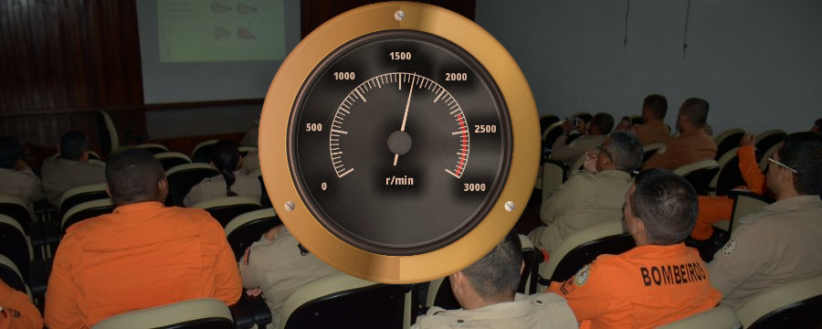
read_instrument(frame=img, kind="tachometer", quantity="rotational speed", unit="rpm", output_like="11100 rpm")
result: 1650 rpm
